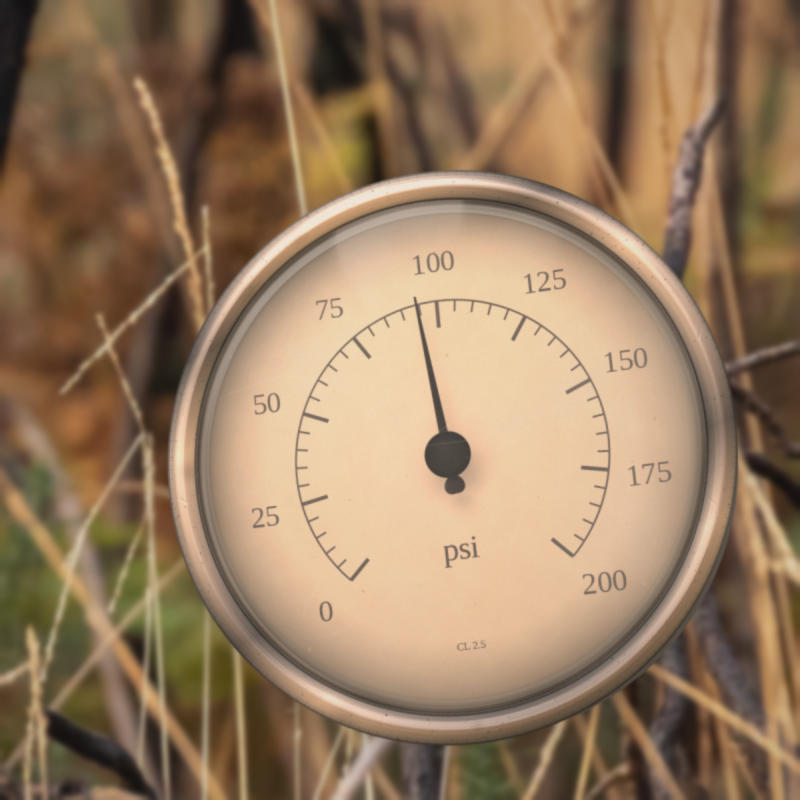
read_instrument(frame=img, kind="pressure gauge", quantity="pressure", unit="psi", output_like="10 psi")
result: 95 psi
